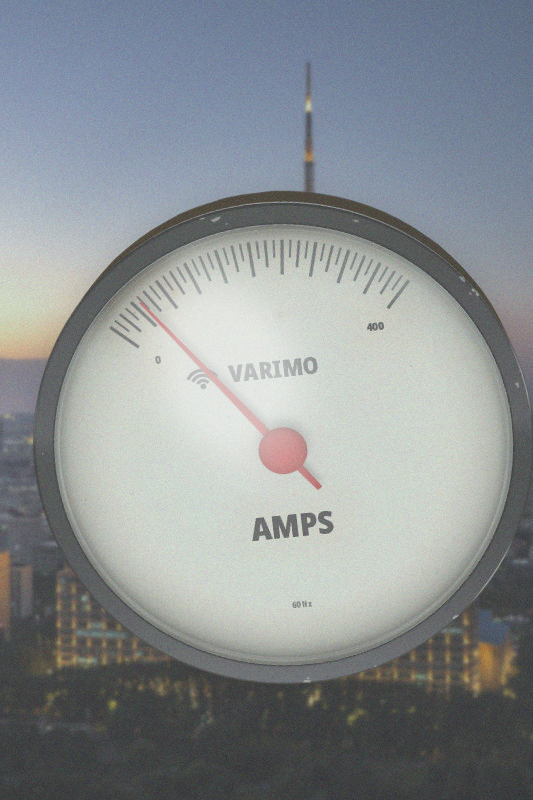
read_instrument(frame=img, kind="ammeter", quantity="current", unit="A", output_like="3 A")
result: 50 A
